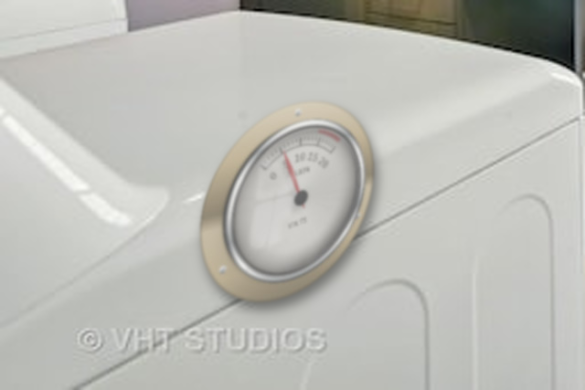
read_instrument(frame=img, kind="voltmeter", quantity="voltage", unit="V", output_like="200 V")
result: 5 V
